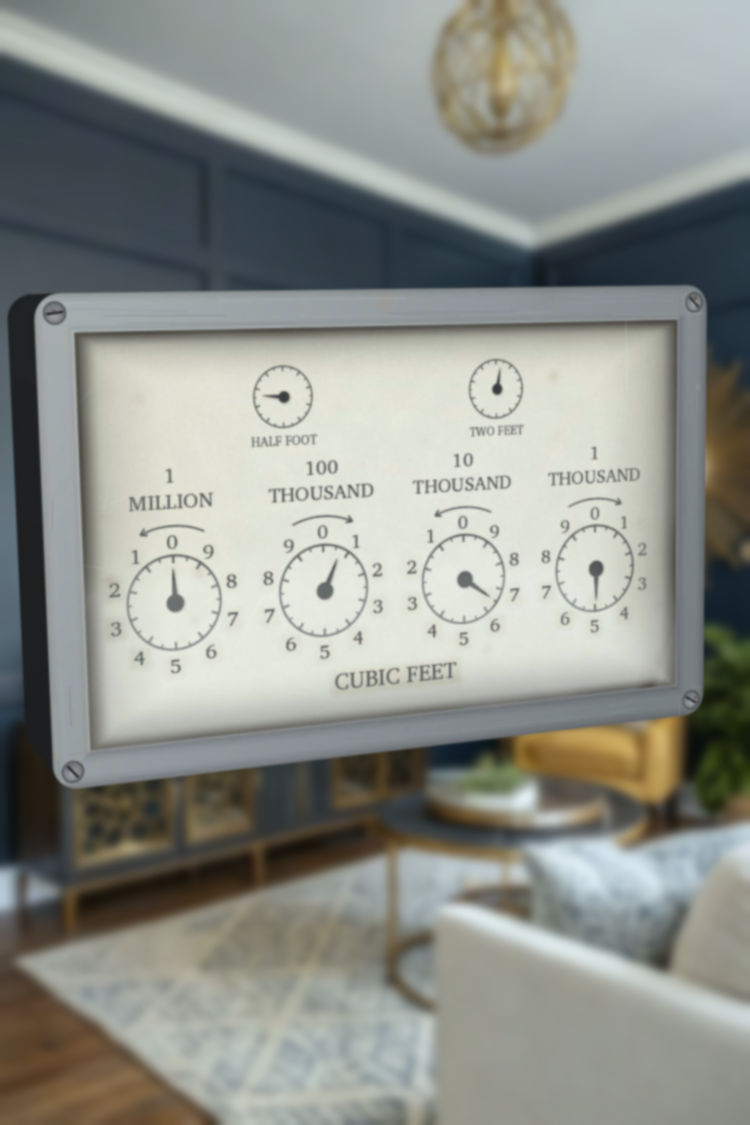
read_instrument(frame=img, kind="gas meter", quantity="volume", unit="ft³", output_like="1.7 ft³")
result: 6500 ft³
